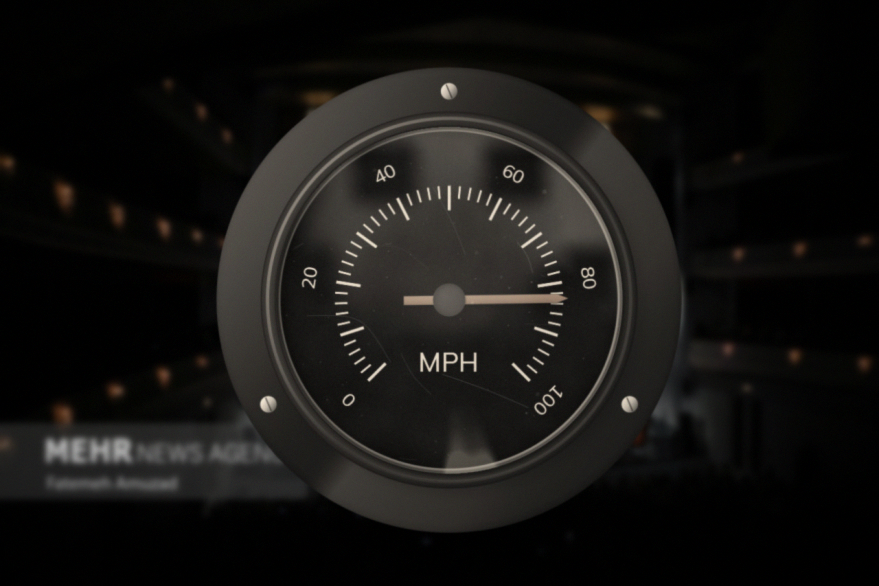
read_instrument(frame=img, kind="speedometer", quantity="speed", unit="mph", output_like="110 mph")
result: 83 mph
